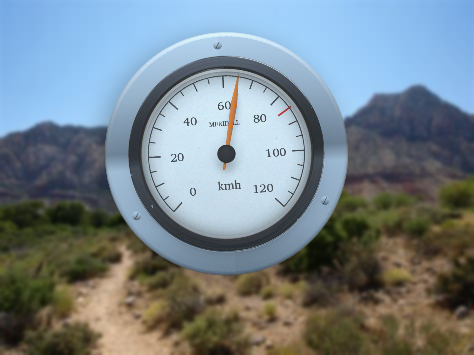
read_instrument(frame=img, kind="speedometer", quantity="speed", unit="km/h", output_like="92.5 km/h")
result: 65 km/h
